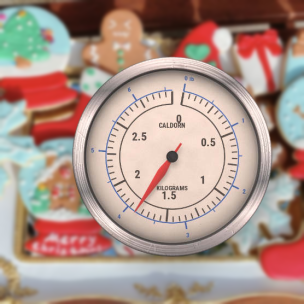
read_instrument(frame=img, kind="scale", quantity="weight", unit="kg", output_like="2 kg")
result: 1.75 kg
